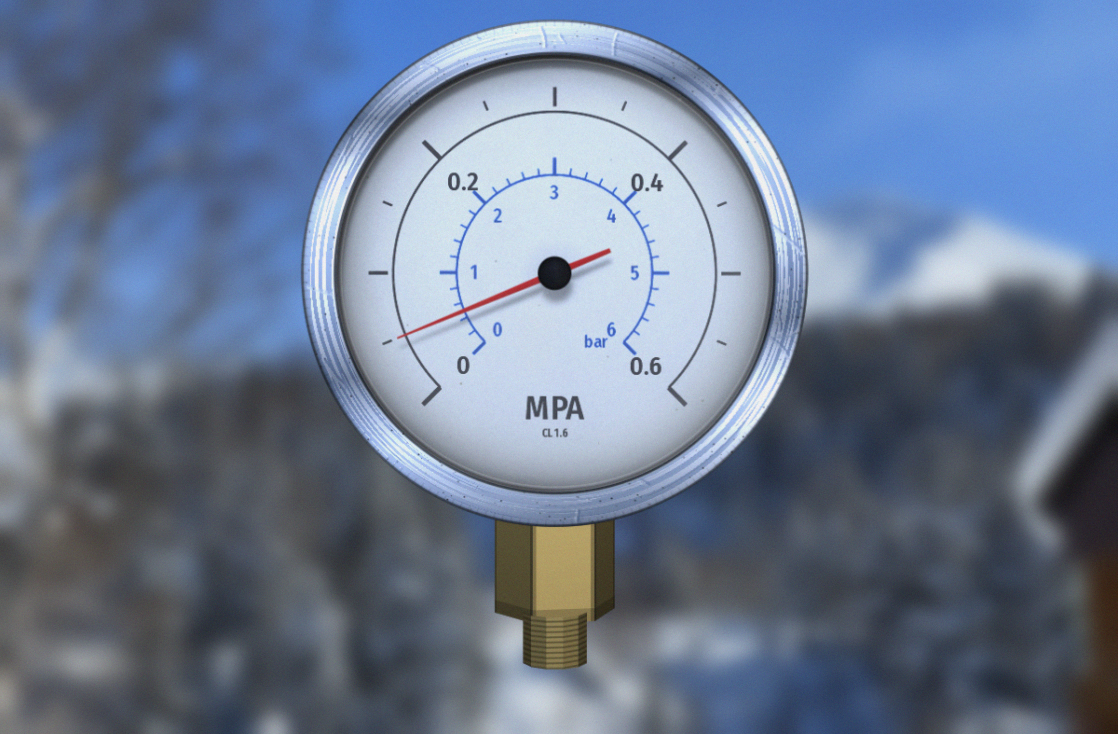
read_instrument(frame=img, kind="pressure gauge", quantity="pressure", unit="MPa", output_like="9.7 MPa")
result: 0.05 MPa
